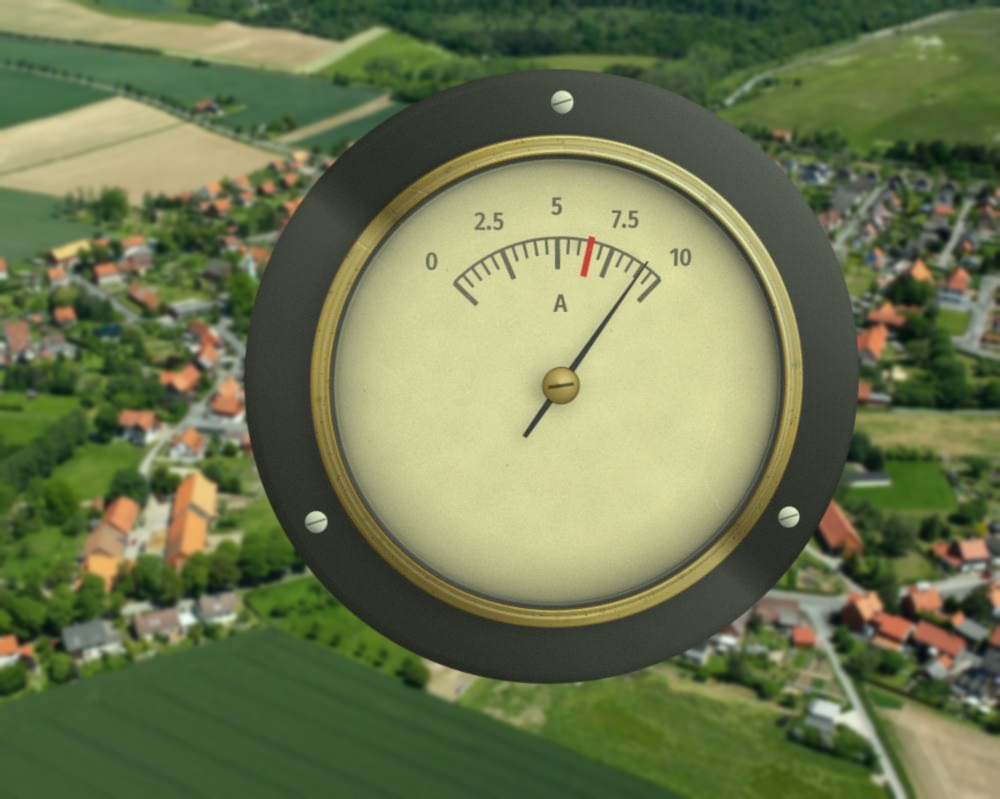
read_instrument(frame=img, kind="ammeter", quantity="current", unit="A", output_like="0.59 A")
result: 9 A
